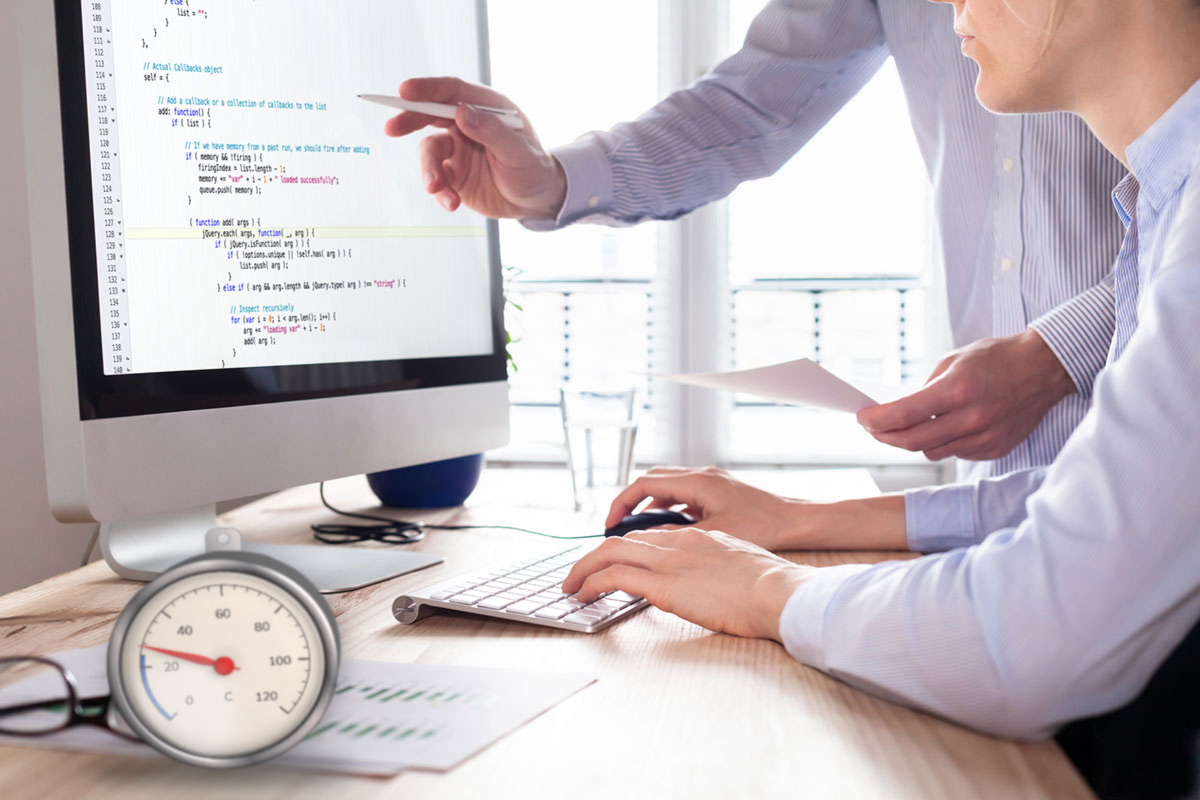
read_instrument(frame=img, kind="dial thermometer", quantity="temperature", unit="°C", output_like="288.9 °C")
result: 28 °C
